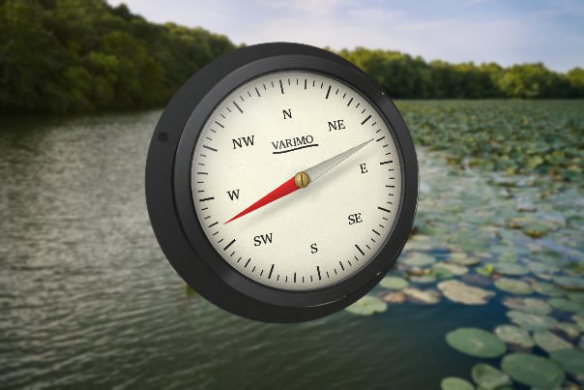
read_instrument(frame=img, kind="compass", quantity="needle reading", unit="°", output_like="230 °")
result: 252.5 °
